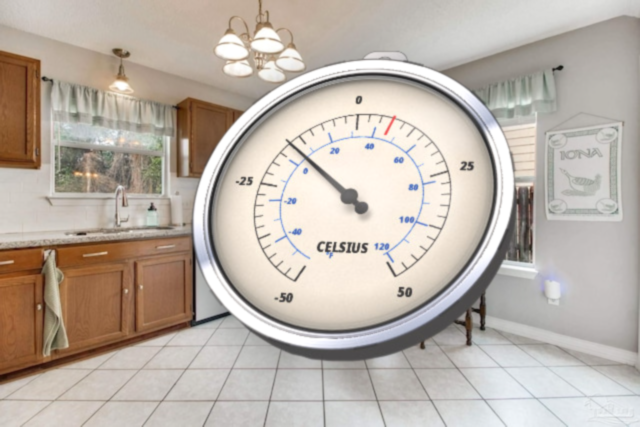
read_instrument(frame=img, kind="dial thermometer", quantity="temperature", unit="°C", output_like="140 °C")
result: -15 °C
